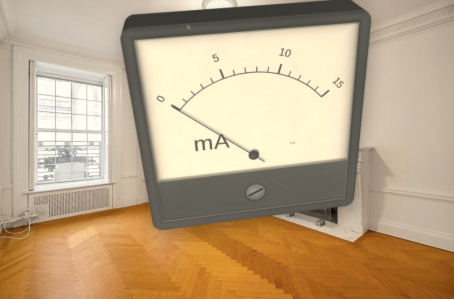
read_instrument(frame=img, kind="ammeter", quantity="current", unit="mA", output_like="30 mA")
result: 0 mA
